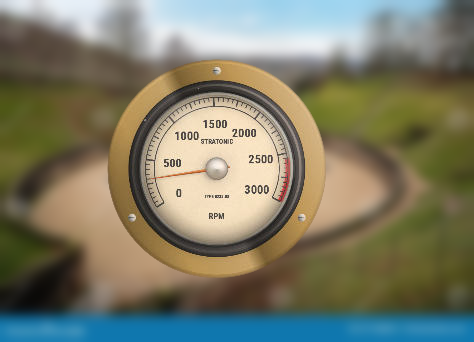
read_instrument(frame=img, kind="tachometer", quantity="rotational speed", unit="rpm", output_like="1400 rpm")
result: 300 rpm
